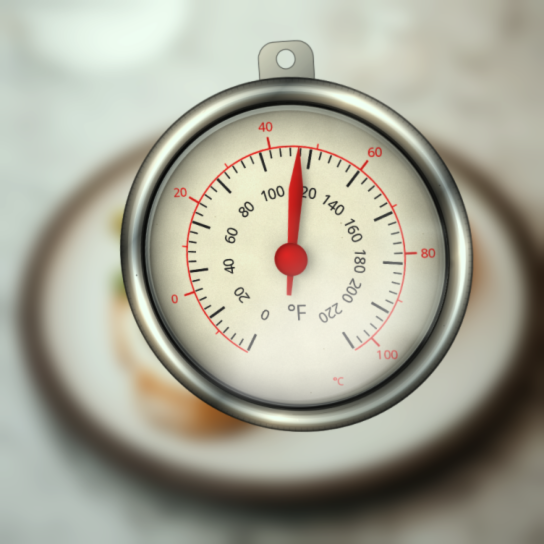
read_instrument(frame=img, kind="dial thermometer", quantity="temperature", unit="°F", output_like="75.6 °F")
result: 116 °F
